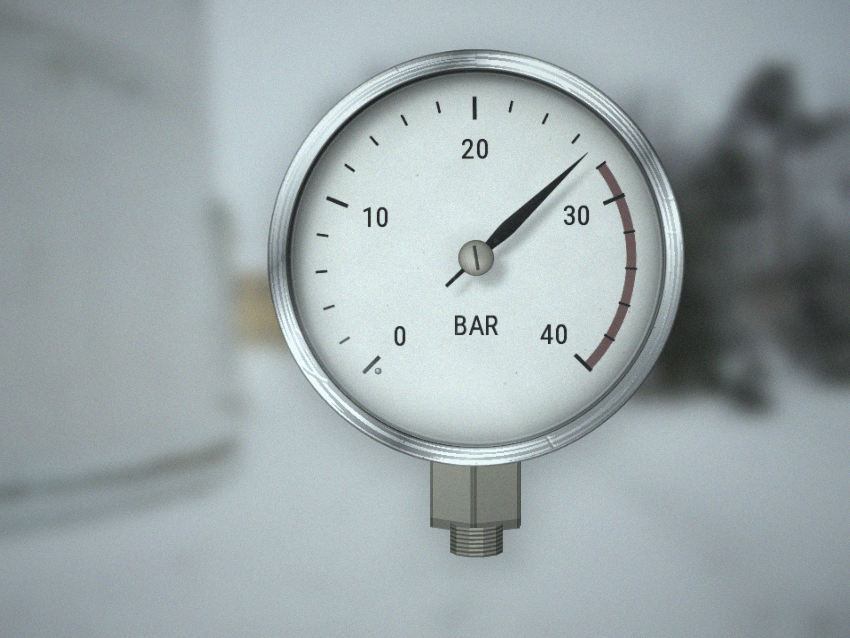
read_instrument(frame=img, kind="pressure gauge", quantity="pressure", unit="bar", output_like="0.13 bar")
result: 27 bar
